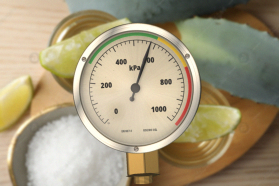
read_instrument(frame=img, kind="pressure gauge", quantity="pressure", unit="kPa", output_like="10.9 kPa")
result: 580 kPa
